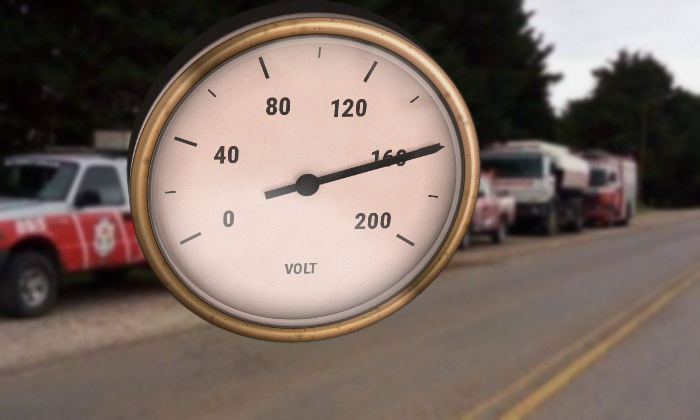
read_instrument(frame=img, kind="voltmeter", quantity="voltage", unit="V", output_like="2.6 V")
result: 160 V
